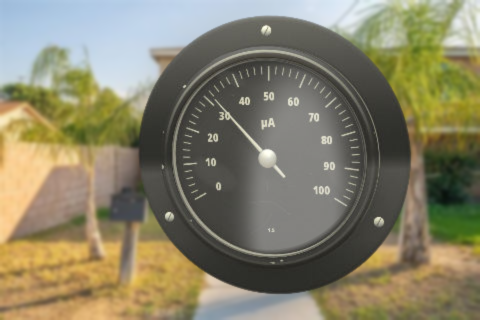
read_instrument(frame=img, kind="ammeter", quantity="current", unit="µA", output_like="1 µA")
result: 32 µA
